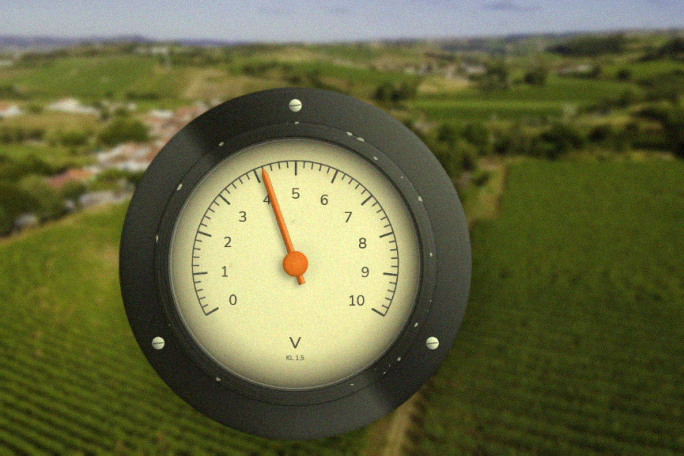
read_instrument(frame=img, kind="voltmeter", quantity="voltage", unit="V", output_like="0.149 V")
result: 4.2 V
